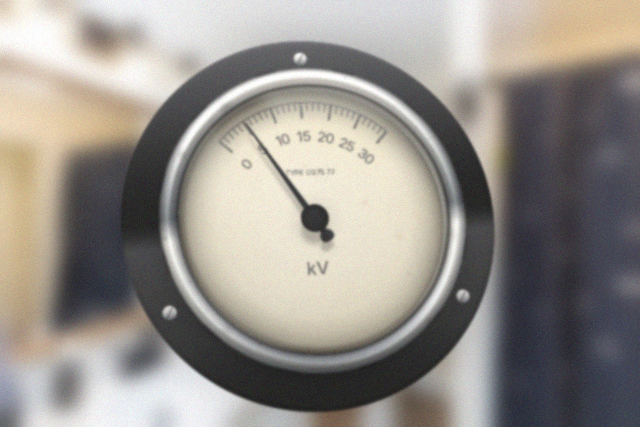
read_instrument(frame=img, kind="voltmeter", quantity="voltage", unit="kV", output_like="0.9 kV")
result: 5 kV
